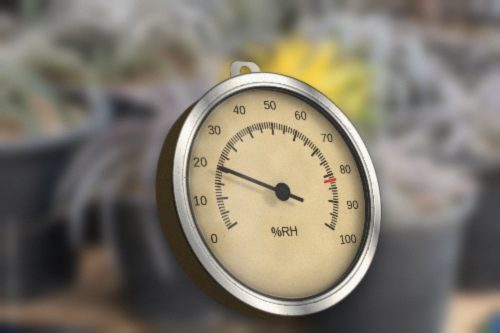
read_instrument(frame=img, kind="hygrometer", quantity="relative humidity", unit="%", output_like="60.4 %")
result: 20 %
